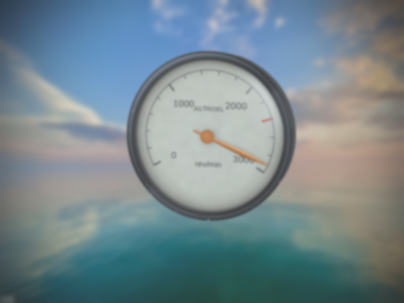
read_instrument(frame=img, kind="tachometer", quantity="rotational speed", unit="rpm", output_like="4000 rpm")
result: 2900 rpm
